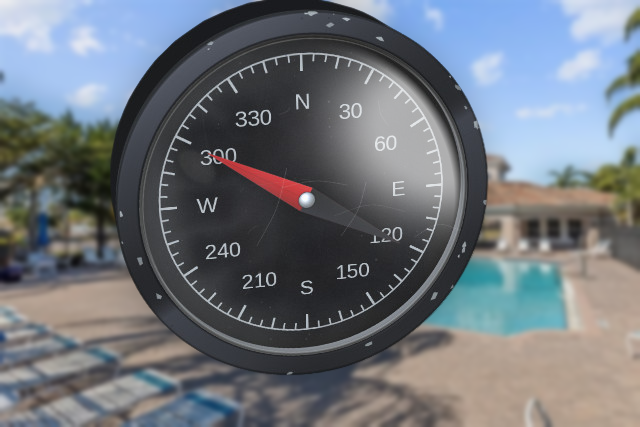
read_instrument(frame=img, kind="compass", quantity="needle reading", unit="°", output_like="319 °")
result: 300 °
